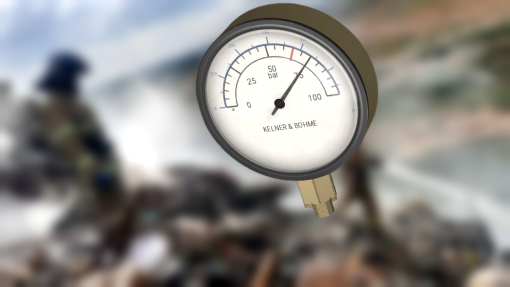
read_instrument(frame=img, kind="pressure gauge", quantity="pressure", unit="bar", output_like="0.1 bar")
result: 75 bar
